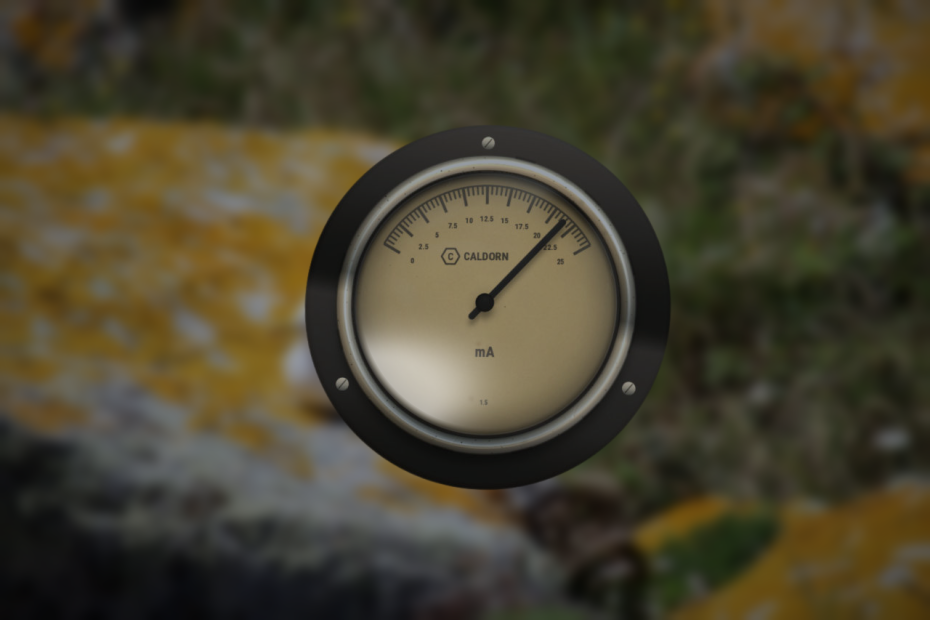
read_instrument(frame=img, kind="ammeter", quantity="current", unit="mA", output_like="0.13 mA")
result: 21.5 mA
